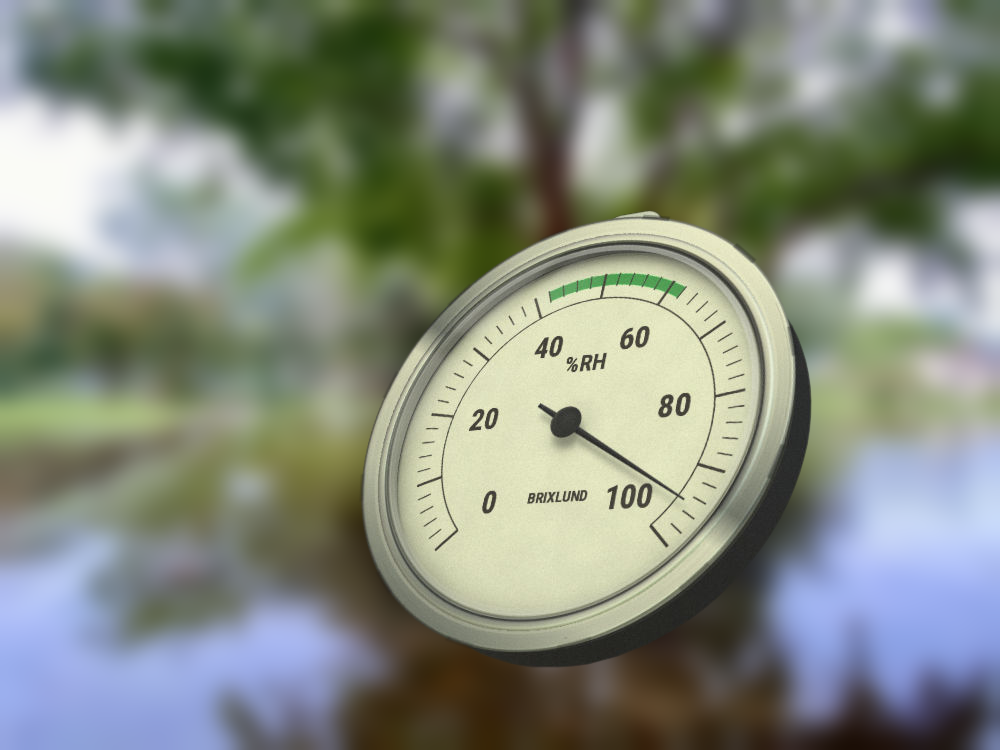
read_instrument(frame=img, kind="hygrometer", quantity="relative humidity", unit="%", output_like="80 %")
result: 95 %
